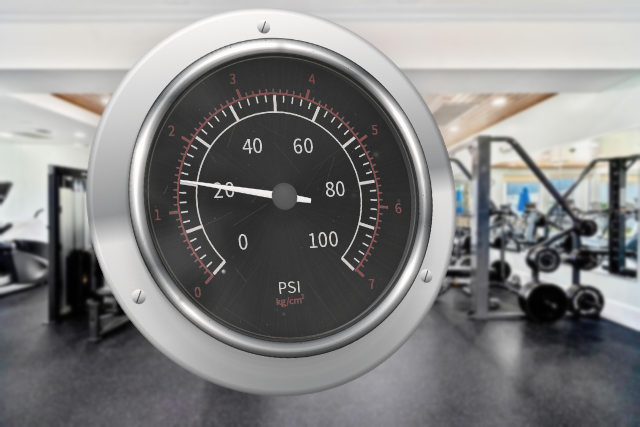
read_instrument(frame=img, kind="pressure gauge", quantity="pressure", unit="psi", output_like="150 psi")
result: 20 psi
